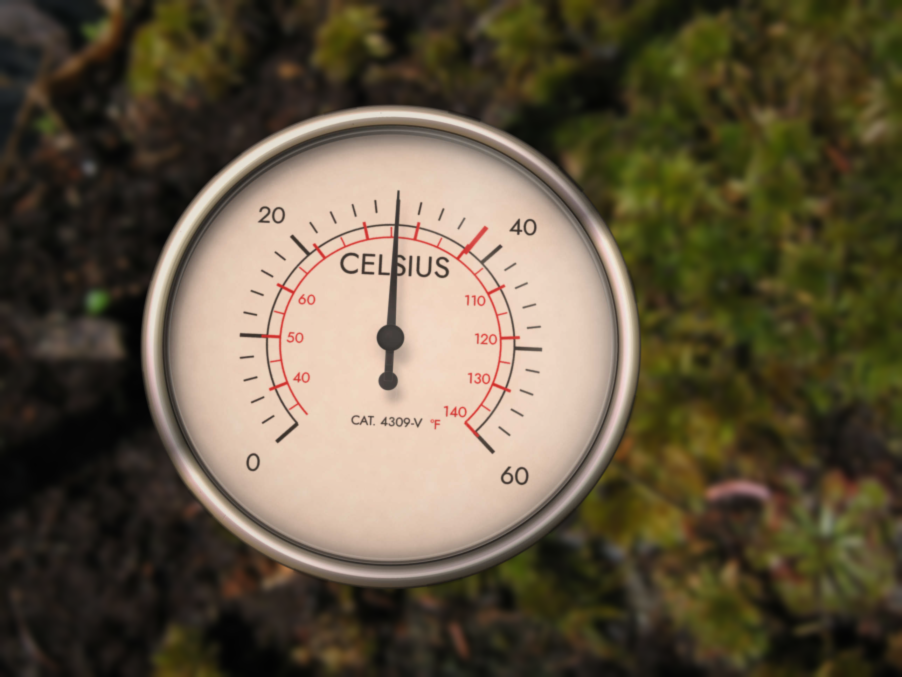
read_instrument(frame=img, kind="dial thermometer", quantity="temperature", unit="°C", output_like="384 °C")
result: 30 °C
